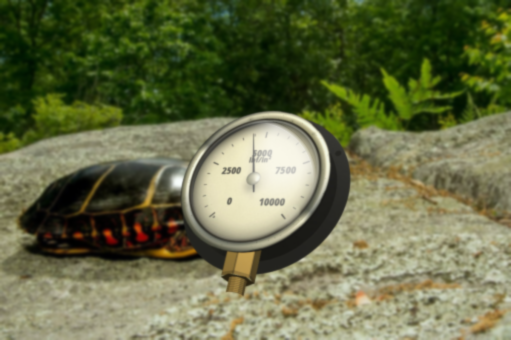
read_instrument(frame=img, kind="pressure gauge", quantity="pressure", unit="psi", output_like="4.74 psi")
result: 4500 psi
